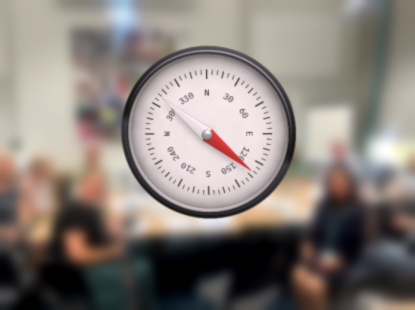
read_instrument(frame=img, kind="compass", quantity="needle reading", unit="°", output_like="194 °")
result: 130 °
